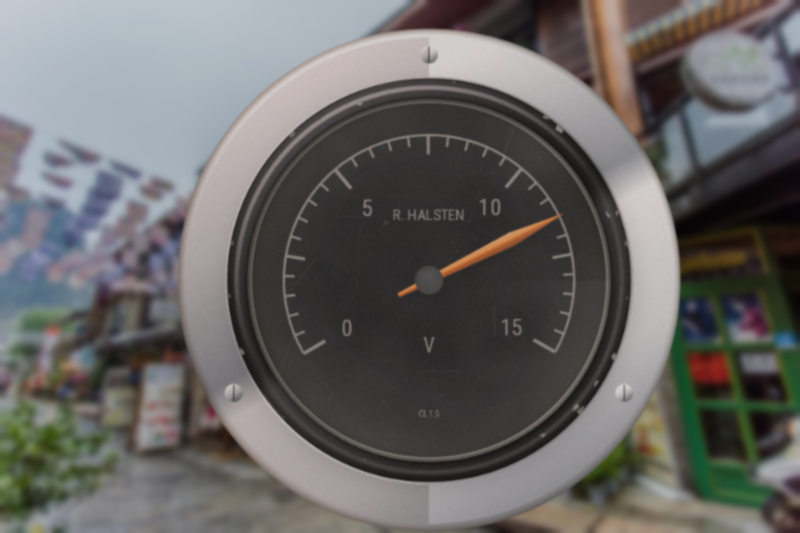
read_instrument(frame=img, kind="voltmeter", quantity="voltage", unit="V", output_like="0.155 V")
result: 11.5 V
